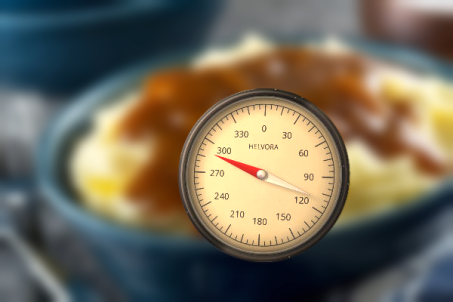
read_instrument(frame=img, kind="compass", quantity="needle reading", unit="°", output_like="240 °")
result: 290 °
